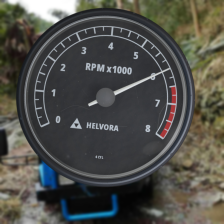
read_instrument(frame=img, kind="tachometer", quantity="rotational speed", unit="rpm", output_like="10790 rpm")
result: 6000 rpm
